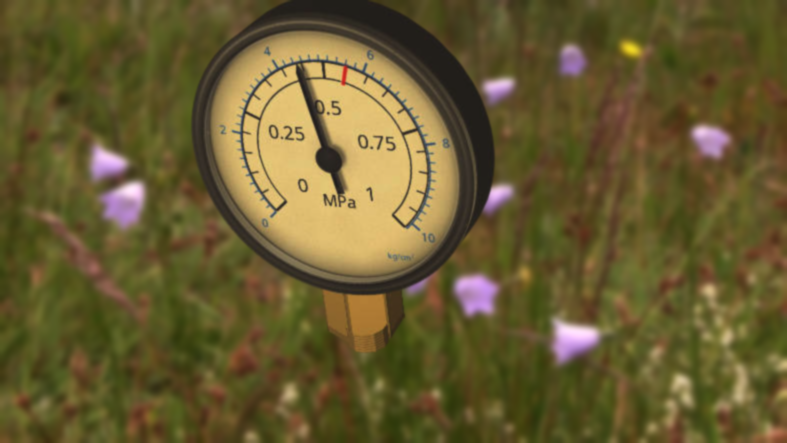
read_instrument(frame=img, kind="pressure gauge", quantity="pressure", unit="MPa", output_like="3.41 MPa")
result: 0.45 MPa
